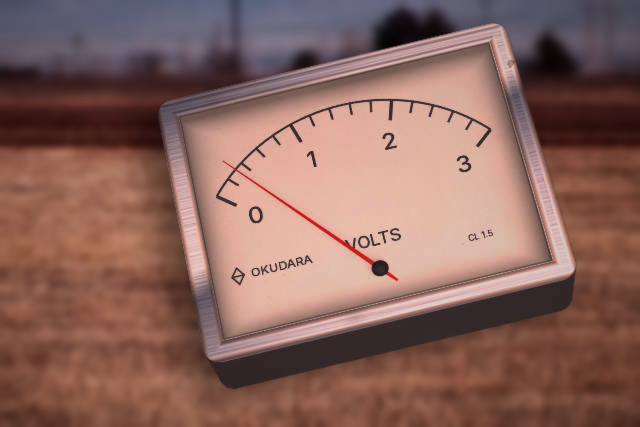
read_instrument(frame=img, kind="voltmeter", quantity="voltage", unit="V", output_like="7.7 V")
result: 0.3 V
